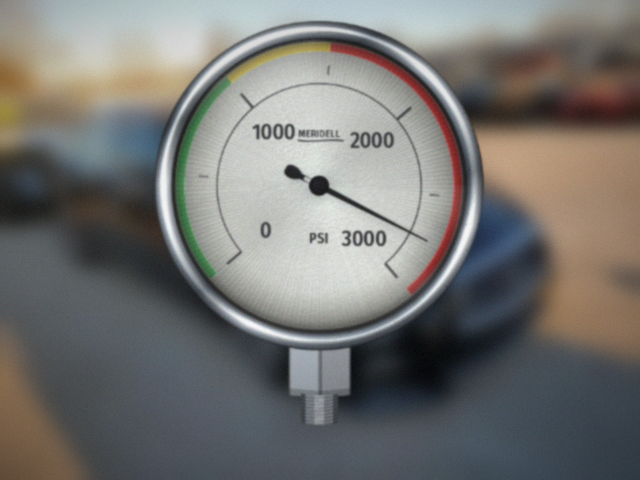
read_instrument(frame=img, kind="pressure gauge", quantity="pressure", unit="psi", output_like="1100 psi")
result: 2750 psi
